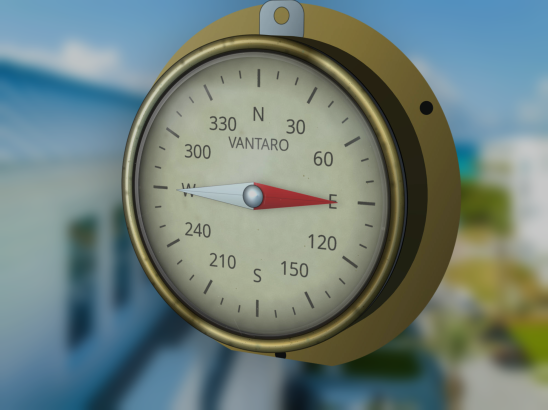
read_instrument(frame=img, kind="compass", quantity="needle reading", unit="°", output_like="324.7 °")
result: 90 °
